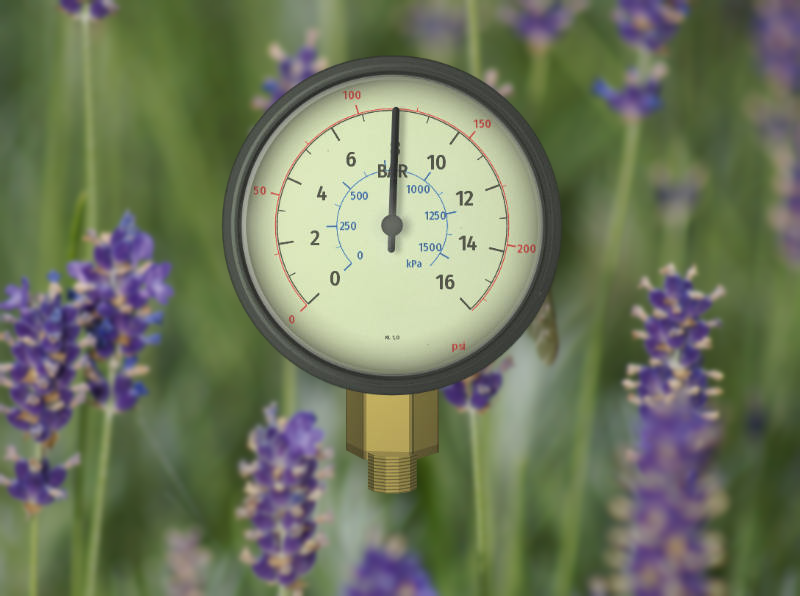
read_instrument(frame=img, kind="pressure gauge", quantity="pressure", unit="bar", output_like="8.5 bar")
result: 8 bar
